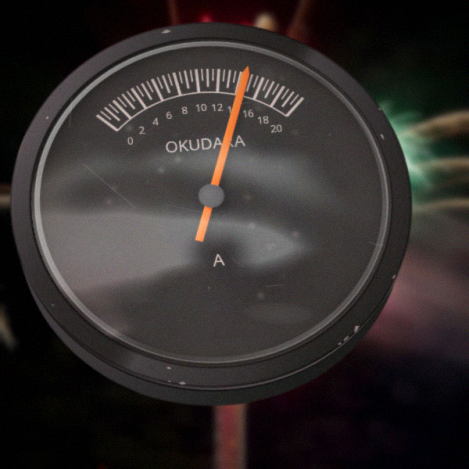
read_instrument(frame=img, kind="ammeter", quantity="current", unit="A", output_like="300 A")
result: 14.5 A
